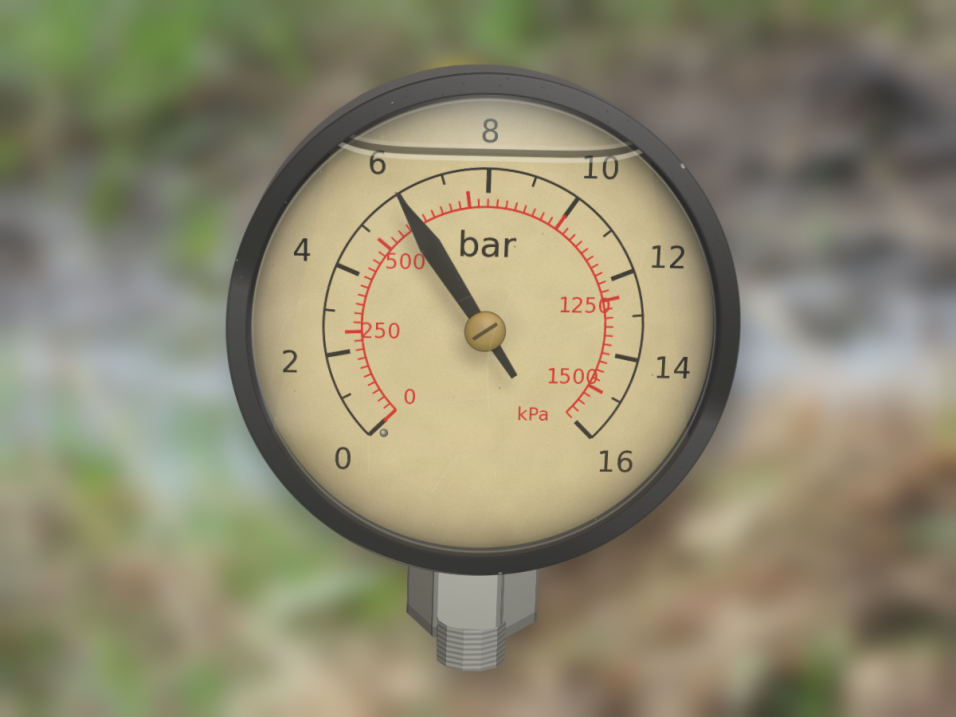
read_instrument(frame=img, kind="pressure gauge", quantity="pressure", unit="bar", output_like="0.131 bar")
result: 6 bar
